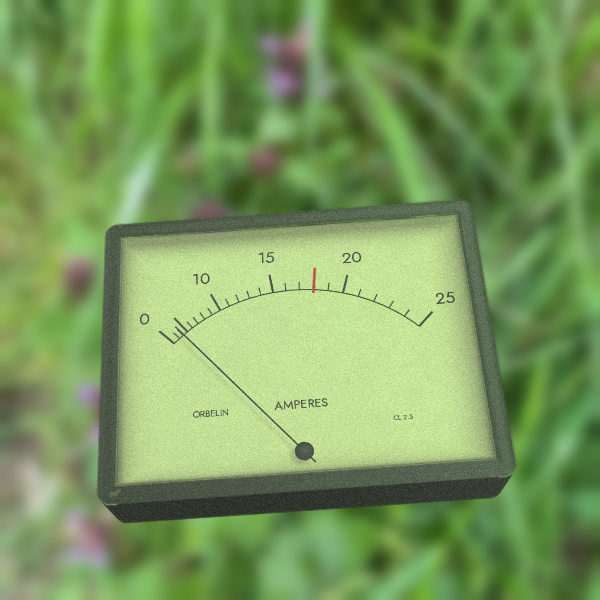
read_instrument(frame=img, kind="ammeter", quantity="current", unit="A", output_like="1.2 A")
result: 4 A
